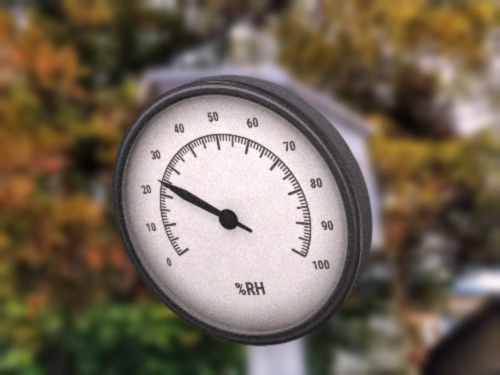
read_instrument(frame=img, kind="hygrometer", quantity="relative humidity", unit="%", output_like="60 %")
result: 25 %
